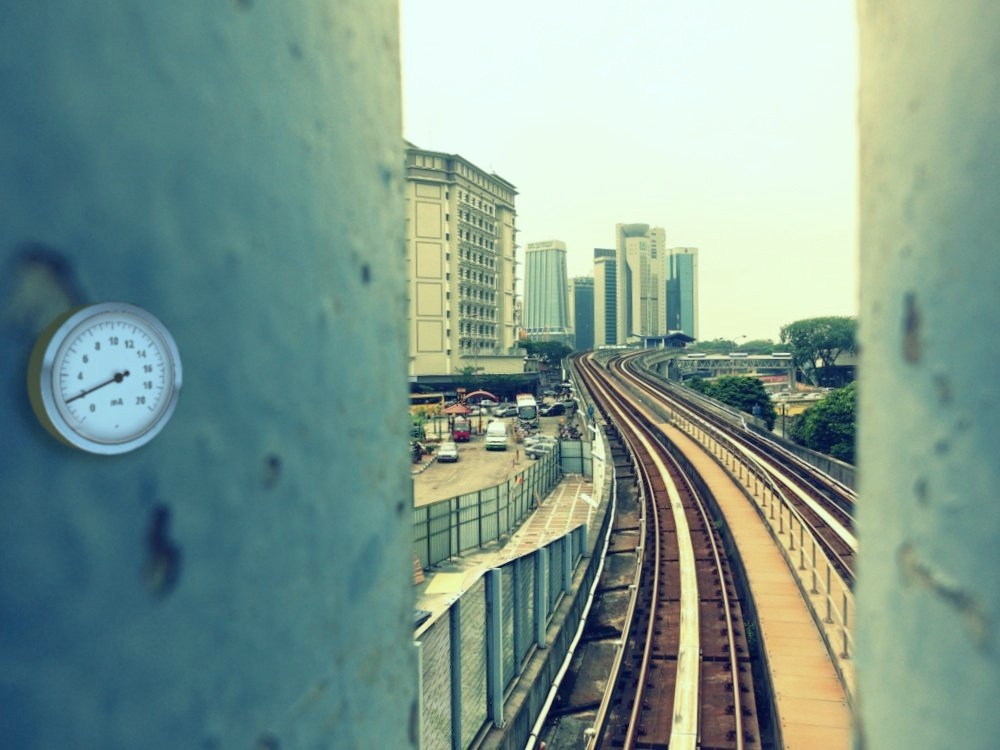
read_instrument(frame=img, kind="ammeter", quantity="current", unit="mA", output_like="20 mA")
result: 2 mA
